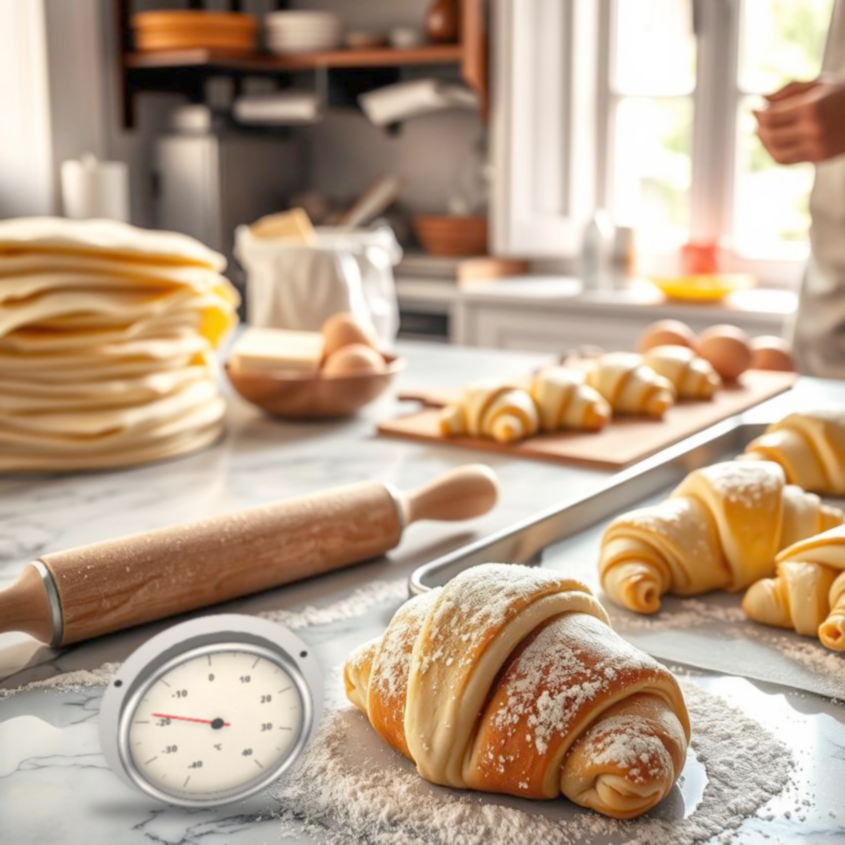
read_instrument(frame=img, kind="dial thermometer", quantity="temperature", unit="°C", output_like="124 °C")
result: -17.5 °C
